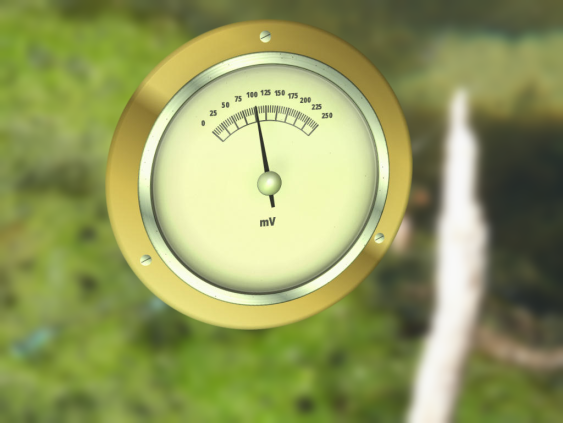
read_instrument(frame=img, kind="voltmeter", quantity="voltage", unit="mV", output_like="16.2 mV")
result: 100 mV
